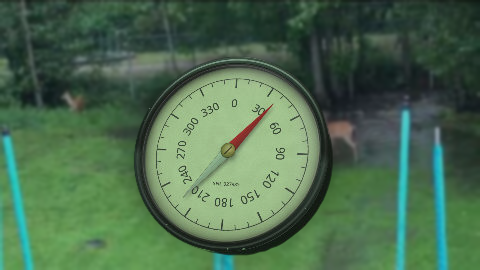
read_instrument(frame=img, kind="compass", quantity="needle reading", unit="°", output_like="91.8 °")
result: 40 °
